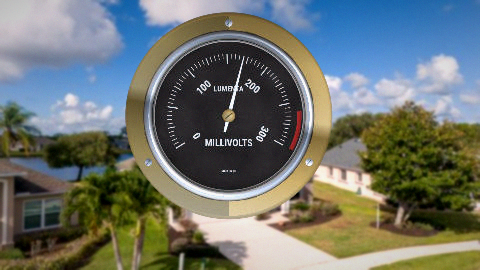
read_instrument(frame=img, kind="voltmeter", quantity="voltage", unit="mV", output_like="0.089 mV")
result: 170 mV
